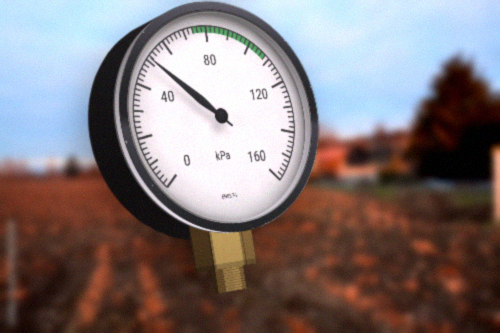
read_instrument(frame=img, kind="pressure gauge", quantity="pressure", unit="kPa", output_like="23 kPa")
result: 50 kPa
